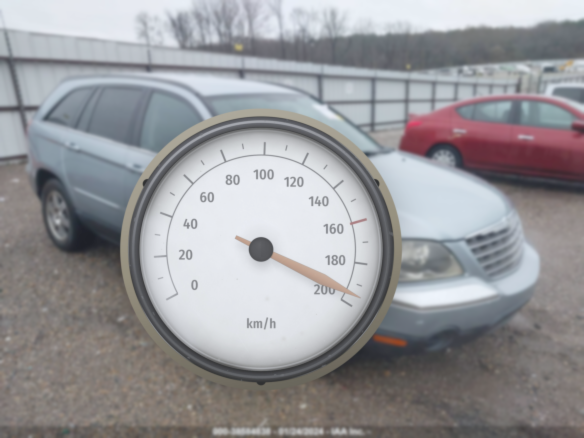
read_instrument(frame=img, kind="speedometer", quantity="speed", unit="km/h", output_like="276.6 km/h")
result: 195 km/h
